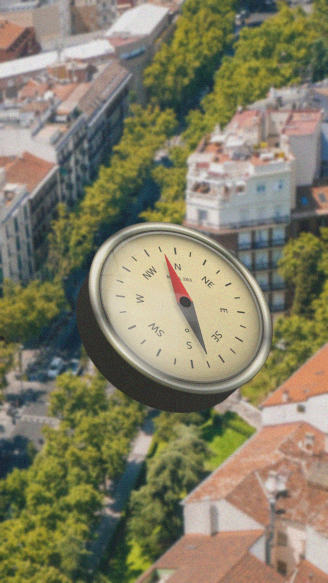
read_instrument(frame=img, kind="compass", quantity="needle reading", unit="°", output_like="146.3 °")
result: 345 °
